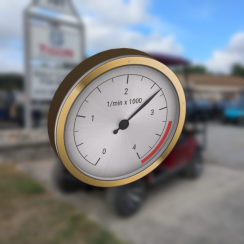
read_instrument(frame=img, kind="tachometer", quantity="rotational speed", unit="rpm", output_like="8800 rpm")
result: 2625 rpm
